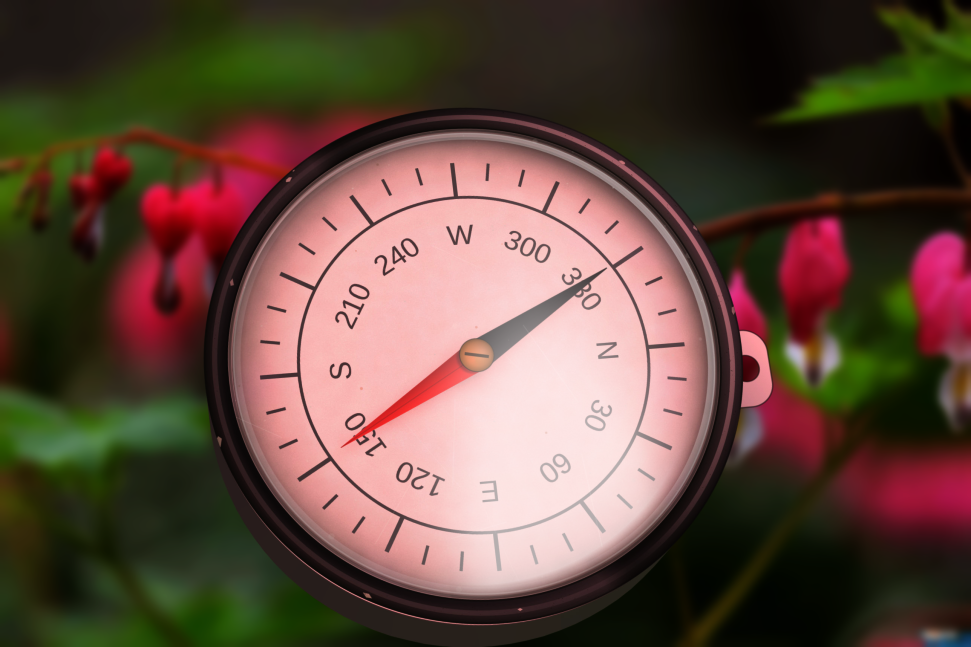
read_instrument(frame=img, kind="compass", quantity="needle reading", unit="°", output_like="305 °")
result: 150 °
